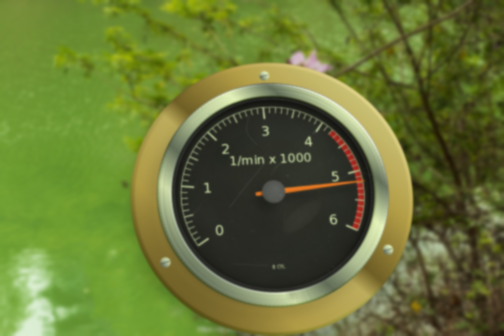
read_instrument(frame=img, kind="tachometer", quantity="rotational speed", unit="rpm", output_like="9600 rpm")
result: 5200 rpm
